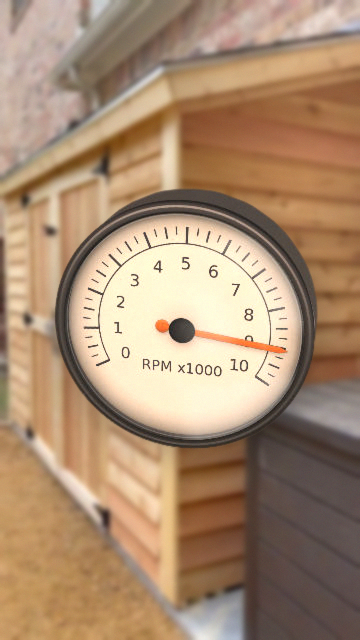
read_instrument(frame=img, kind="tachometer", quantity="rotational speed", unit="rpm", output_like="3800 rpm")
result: 9000 rpm
